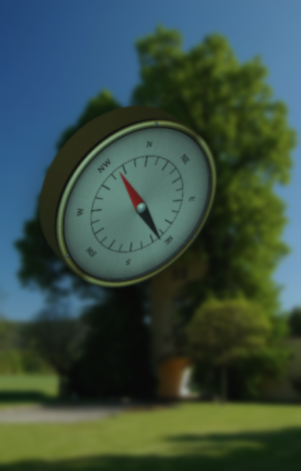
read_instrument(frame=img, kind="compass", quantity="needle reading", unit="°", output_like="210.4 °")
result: 322.5 °
